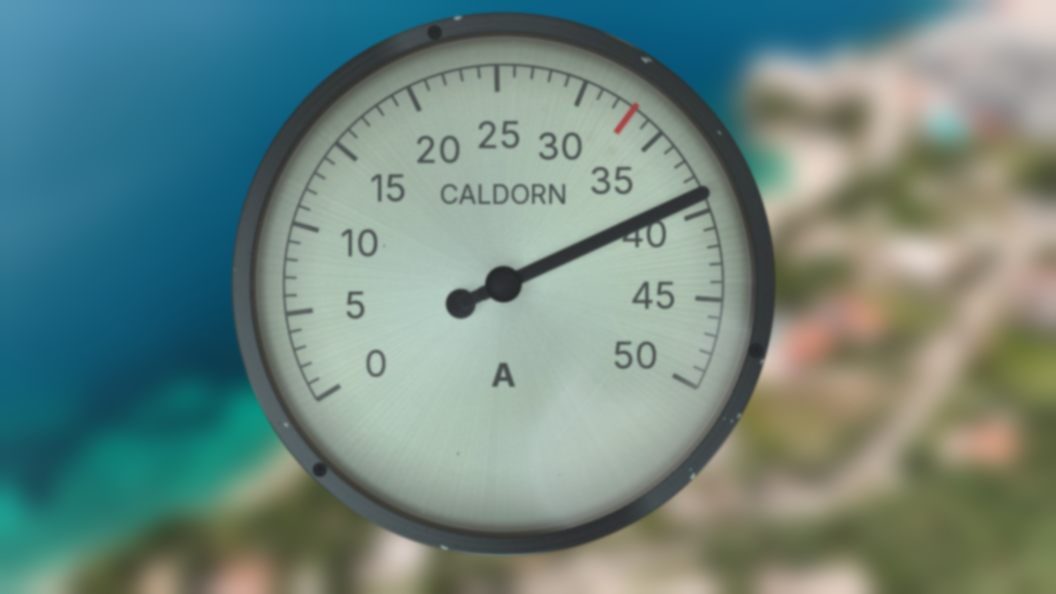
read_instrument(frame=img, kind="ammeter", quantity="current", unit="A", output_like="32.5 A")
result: 39 A
